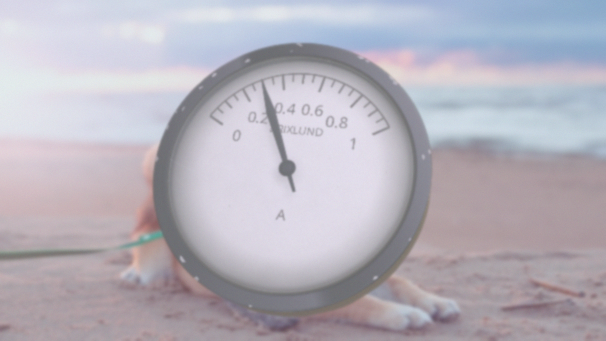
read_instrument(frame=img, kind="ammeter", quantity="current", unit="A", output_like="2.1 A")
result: 0.3 A
